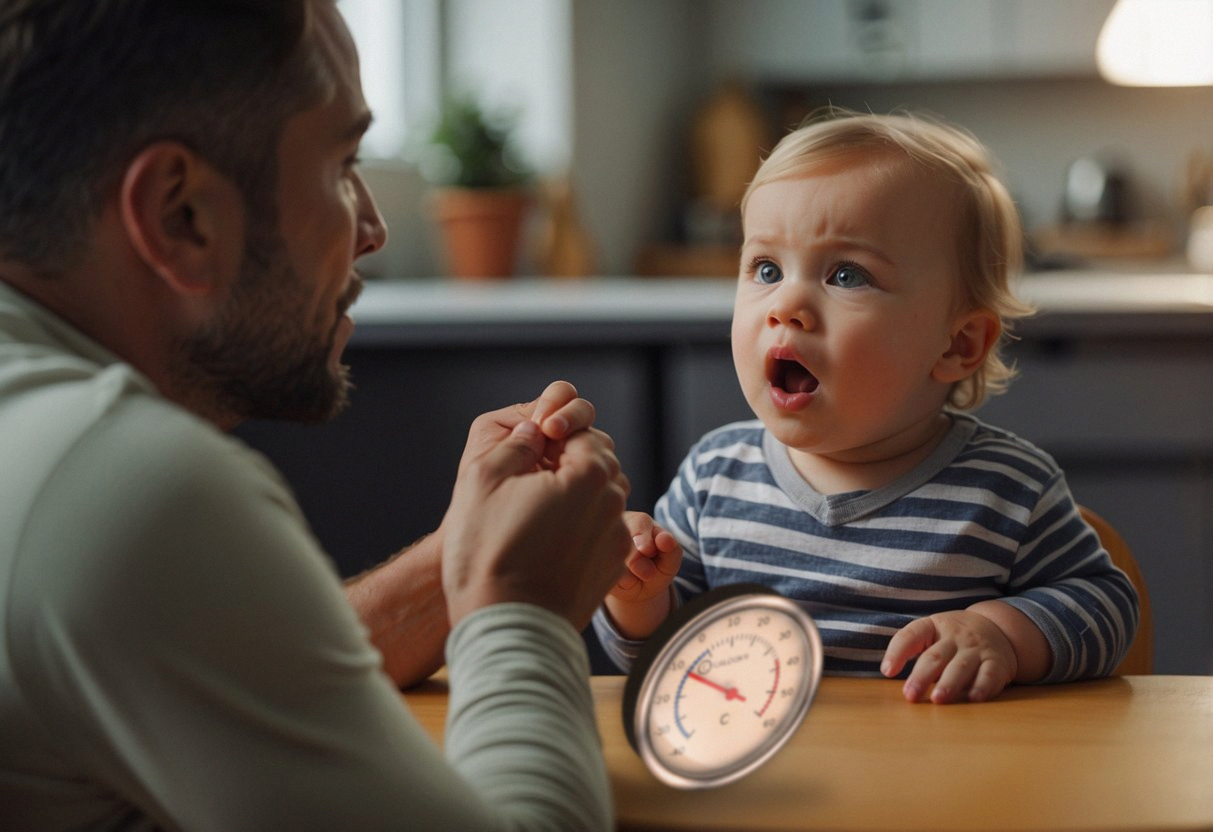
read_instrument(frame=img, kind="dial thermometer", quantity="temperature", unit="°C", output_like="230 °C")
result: -10 °C
